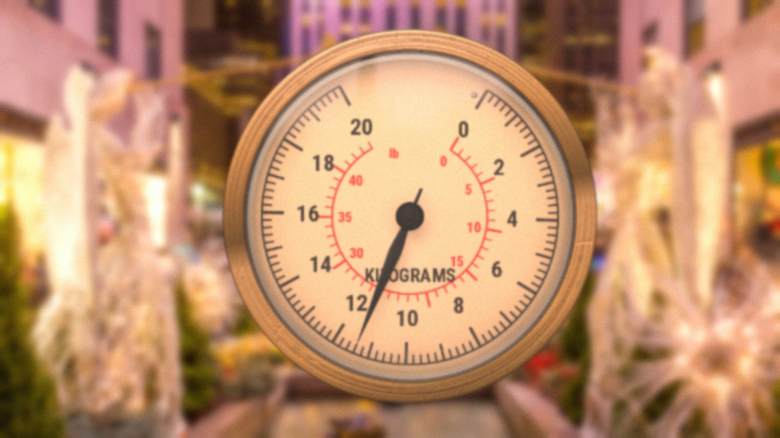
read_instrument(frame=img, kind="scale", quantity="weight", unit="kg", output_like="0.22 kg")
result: 11.4 kg
